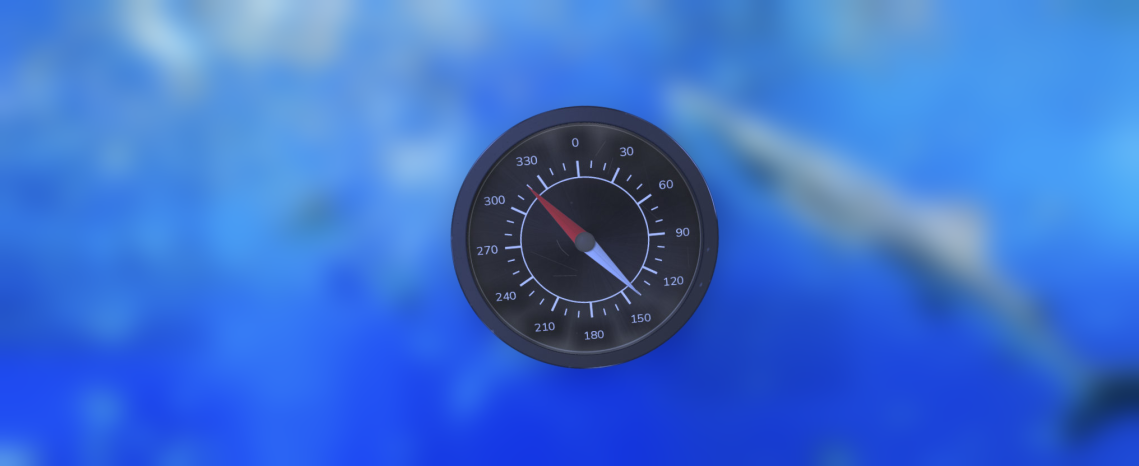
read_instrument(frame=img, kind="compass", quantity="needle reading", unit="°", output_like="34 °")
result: 320 °
